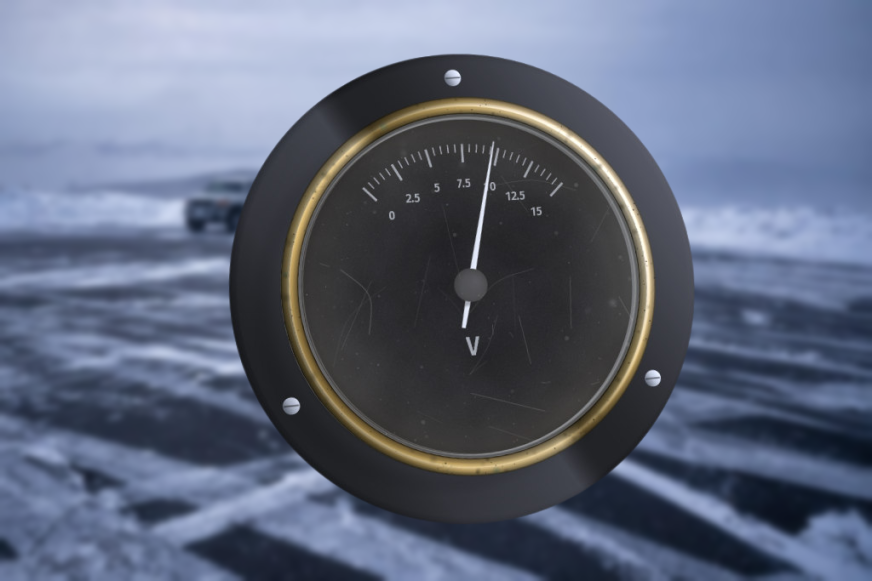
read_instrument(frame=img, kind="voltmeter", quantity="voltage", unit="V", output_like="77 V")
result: 9.5 V
